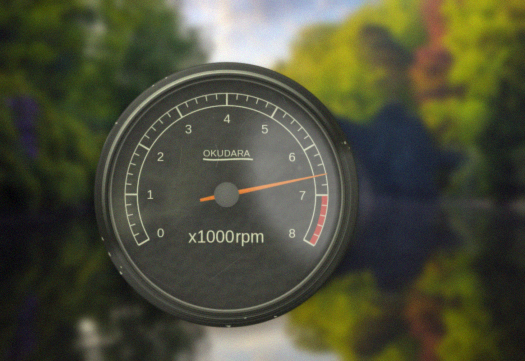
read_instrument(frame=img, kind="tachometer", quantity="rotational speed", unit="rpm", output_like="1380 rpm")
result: 6600 rpm
